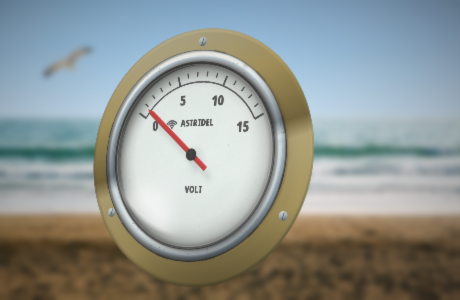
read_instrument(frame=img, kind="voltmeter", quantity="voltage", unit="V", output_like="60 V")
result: 1 V
